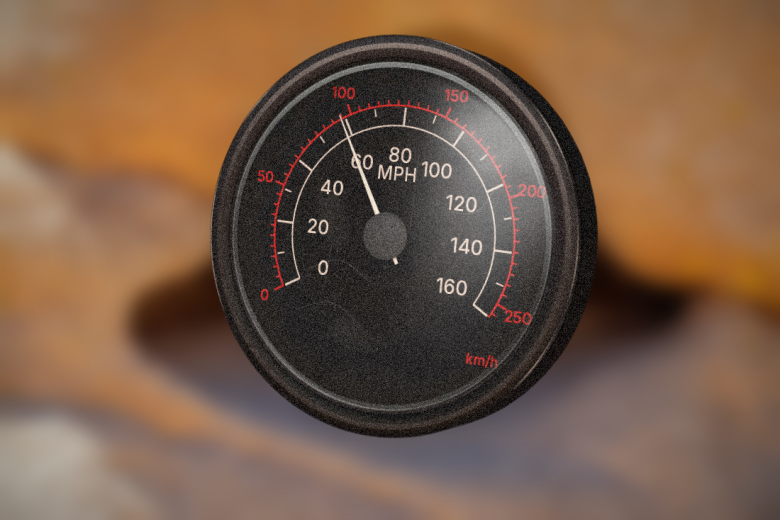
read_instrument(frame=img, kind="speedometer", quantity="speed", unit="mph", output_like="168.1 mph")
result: 60 mph
